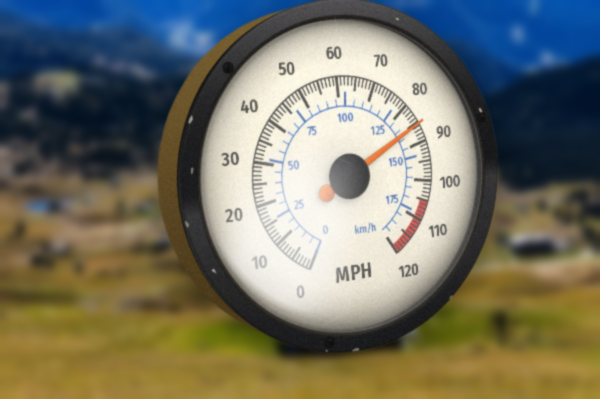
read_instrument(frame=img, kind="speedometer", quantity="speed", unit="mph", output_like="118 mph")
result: 85 mph
